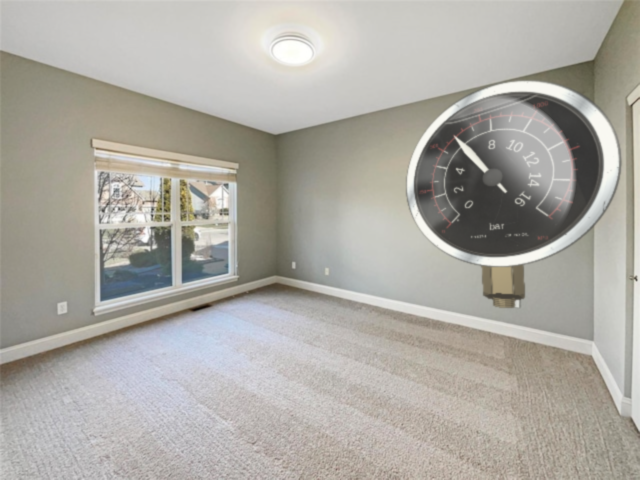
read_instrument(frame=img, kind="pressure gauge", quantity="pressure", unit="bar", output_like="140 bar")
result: 6 bar
